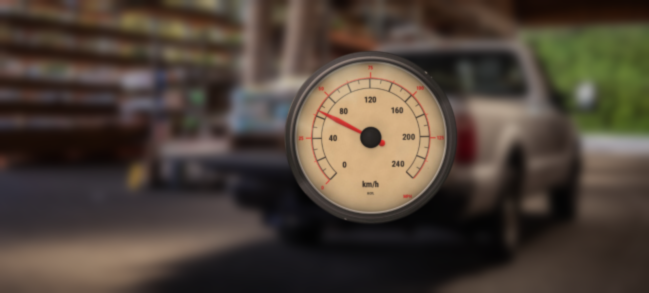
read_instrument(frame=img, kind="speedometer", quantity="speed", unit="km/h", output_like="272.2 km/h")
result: 65 km/h
